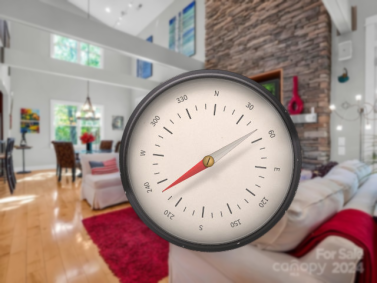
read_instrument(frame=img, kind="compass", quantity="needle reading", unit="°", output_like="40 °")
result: 230 °
